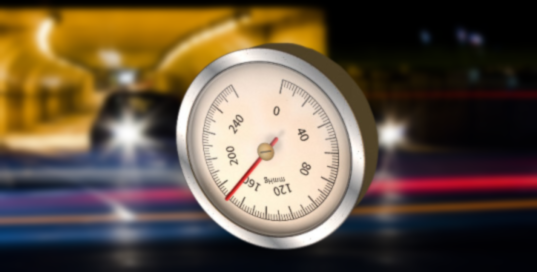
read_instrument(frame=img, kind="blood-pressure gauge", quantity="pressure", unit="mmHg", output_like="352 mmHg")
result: 170 mmHg
